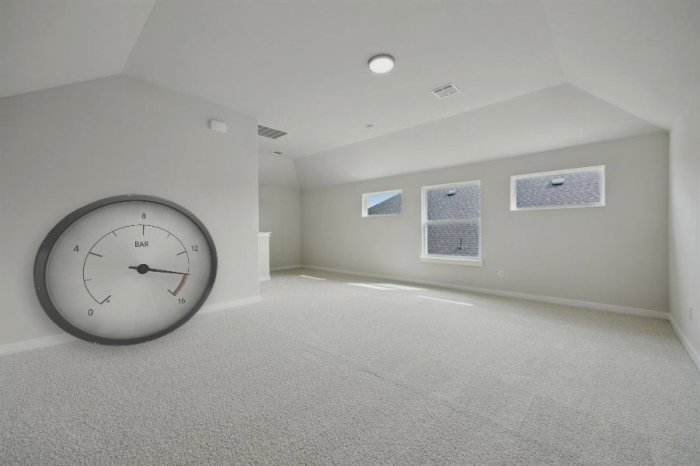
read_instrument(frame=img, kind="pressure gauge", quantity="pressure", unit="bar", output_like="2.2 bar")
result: 14 bar
